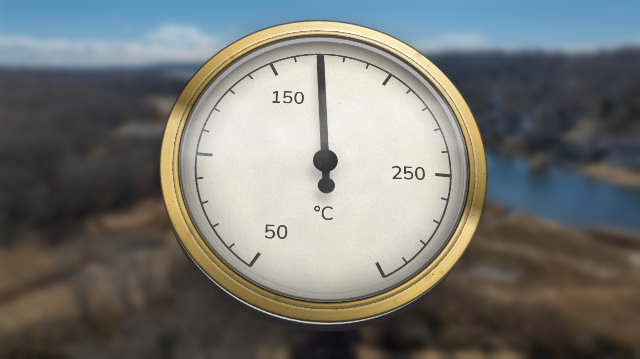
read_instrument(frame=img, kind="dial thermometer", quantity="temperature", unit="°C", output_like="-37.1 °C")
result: 170 °C
